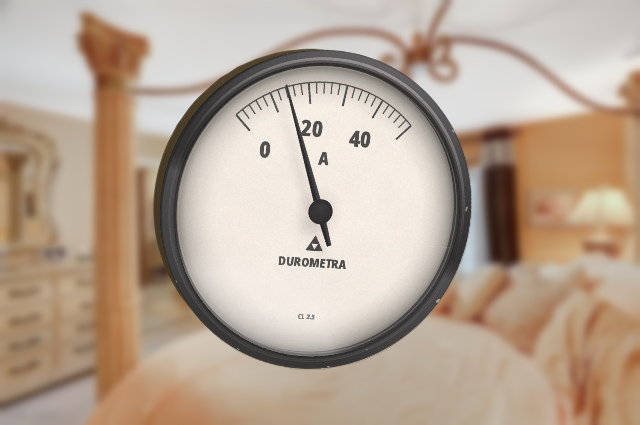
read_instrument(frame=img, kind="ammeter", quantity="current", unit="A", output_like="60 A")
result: 14 A
